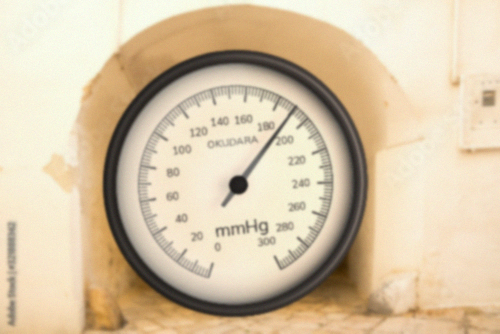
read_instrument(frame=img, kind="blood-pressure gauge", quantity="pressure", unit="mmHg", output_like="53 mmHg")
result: 190 mmHg
